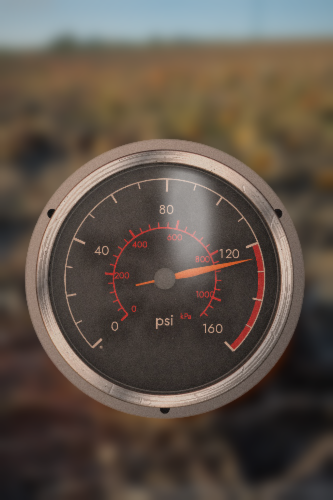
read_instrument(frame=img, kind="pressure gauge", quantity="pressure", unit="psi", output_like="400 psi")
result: 125 psi
